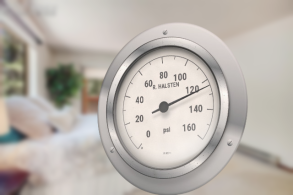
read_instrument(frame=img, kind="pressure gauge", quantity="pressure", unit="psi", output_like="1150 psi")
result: 125 psi
